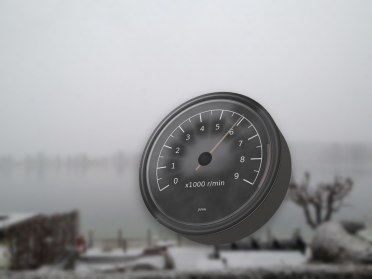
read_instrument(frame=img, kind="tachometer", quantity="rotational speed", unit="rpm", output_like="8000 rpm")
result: 6000 rpm
